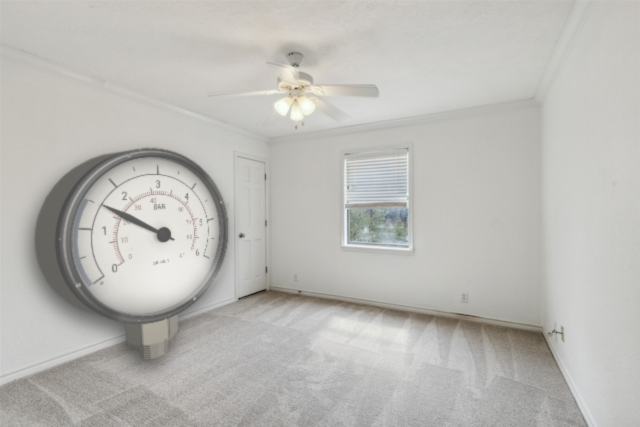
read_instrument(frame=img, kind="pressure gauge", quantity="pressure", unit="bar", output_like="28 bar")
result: 1.5 bar
